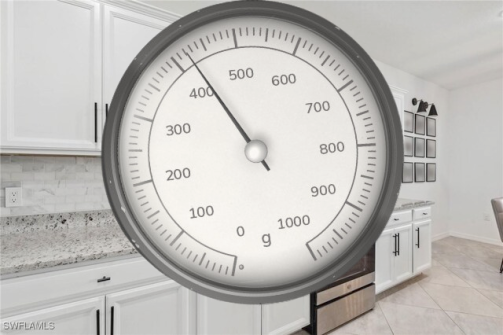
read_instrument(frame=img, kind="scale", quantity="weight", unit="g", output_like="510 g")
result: 420 g
